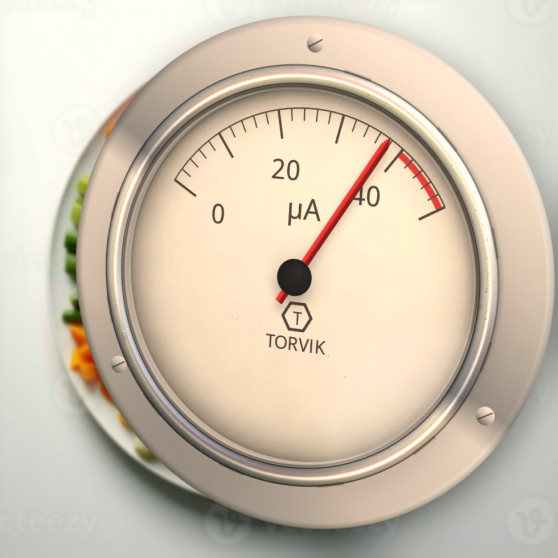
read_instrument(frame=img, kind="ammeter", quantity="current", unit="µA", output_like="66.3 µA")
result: 38 µA
